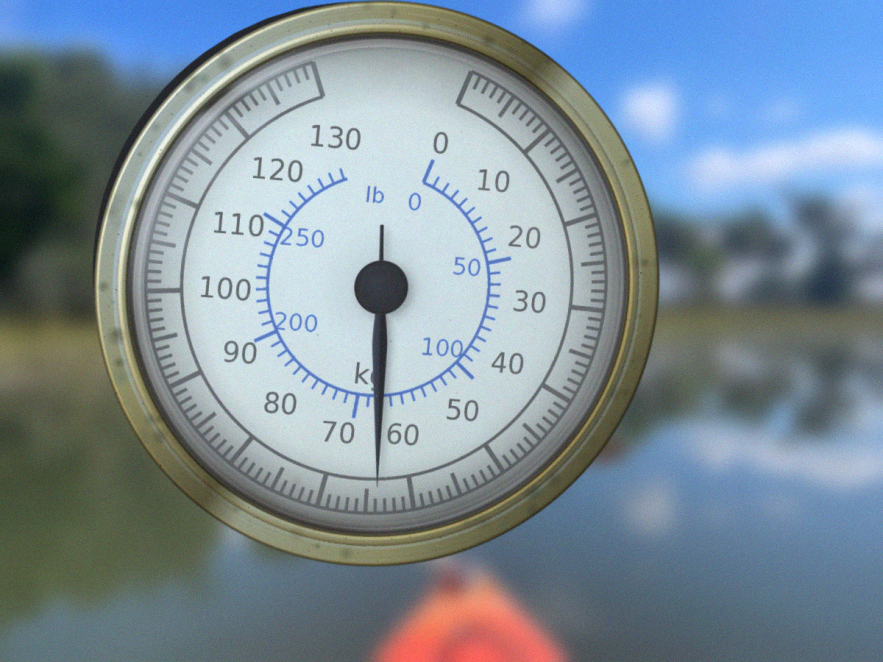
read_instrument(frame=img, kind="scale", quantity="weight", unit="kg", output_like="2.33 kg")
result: 64 kg
